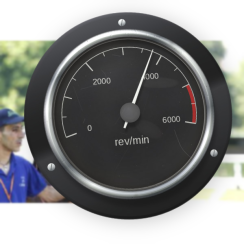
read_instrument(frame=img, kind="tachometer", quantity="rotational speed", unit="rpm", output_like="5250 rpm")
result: 3750 rpm
